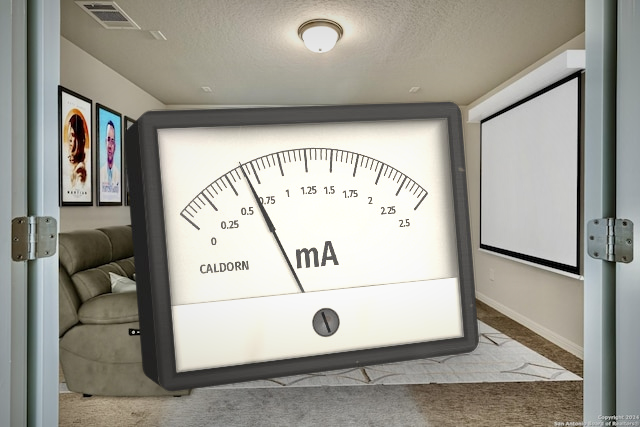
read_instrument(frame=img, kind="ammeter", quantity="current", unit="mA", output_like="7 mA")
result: 0.65 mA
